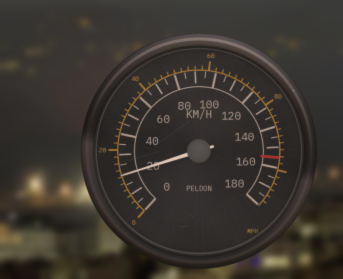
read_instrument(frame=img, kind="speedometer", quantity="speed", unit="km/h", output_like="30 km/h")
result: 20 km/h
